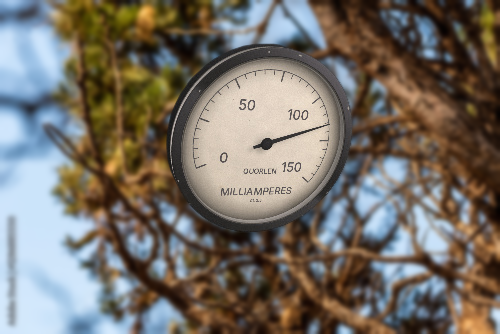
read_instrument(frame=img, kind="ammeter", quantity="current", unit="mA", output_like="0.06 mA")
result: 115 mA
